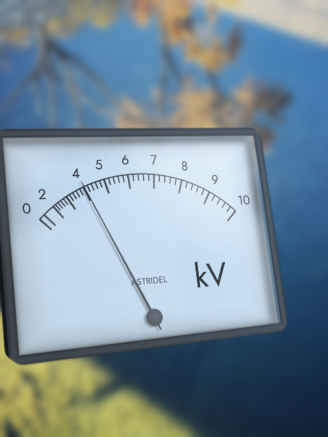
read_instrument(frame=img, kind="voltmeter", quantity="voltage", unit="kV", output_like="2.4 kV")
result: 4 kV
